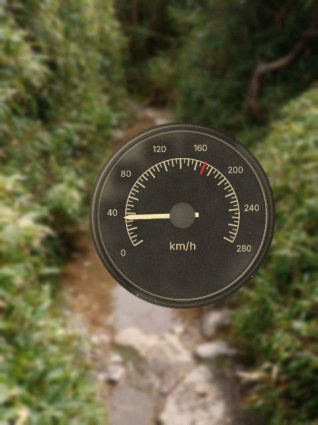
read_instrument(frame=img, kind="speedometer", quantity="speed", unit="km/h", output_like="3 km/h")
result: 35 km/h
